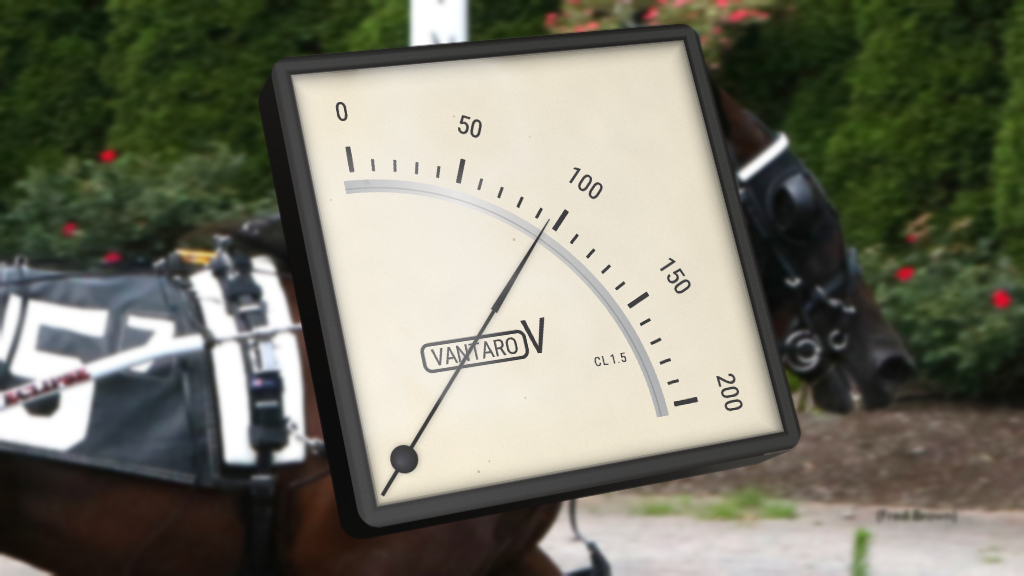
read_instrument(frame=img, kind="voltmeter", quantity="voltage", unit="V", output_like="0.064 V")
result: 95 V
